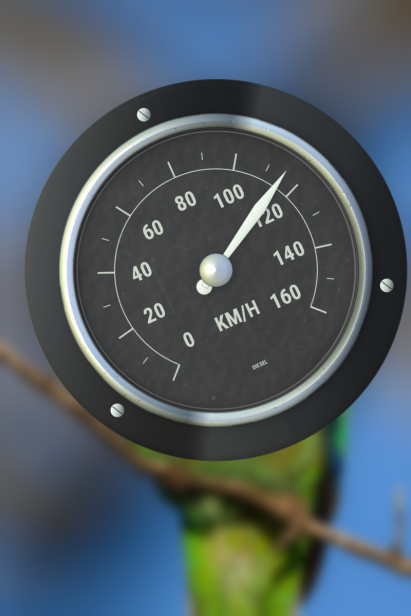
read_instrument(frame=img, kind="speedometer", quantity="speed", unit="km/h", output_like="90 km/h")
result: 115 km/h
